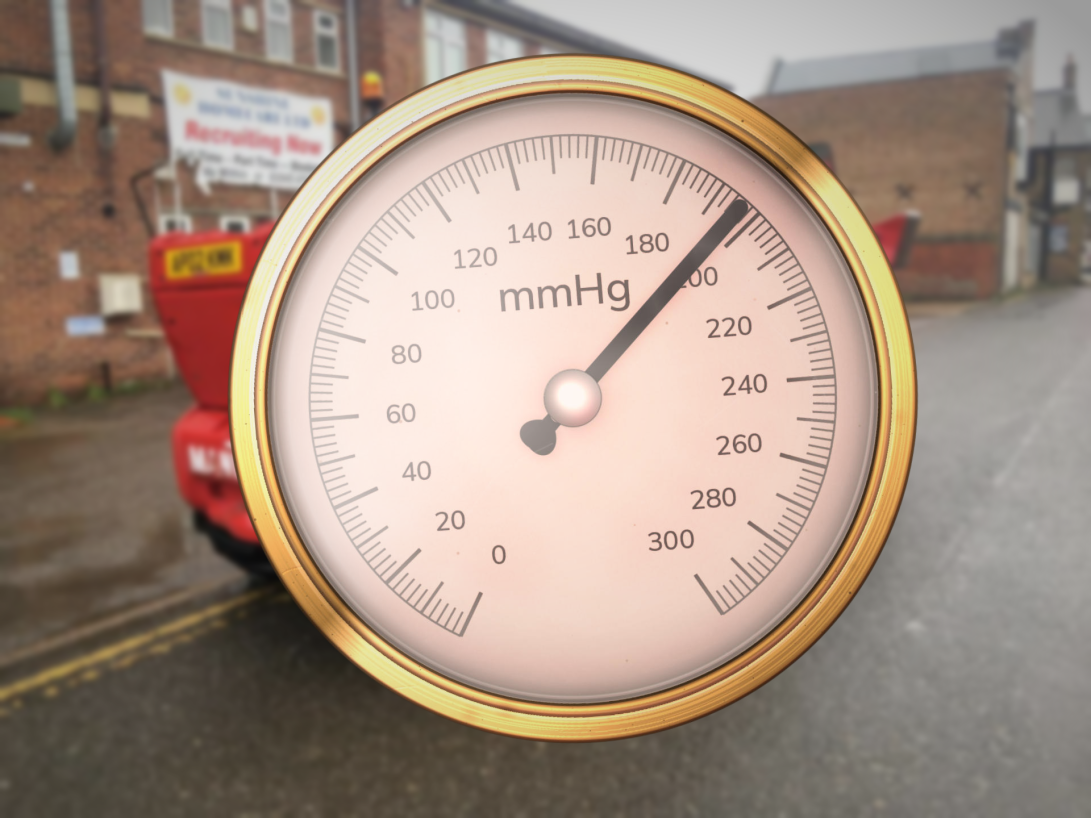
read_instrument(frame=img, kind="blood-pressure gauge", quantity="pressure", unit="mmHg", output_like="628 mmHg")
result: 196 mmHg
